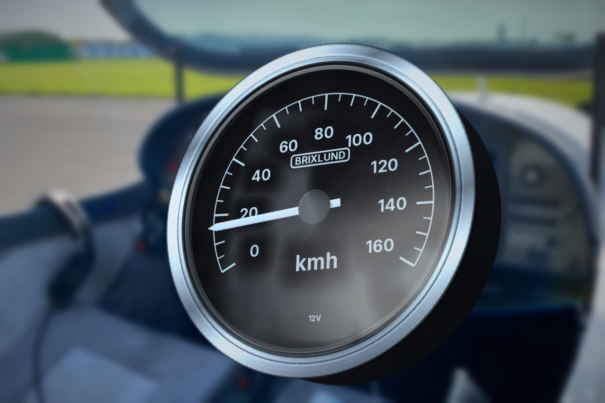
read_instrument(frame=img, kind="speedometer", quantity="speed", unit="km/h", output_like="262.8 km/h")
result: 15 km/h
